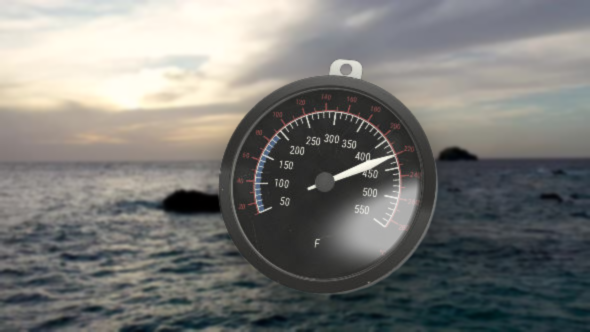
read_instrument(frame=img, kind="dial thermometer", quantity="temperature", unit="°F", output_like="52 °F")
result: 430 °F
